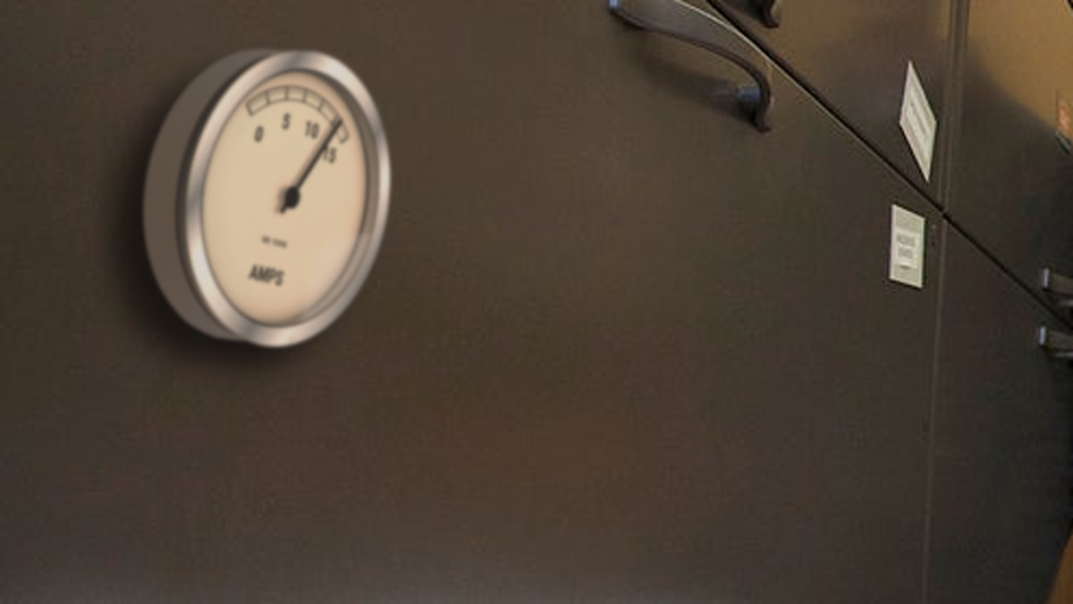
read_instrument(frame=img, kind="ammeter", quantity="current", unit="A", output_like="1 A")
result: 12.5 A
